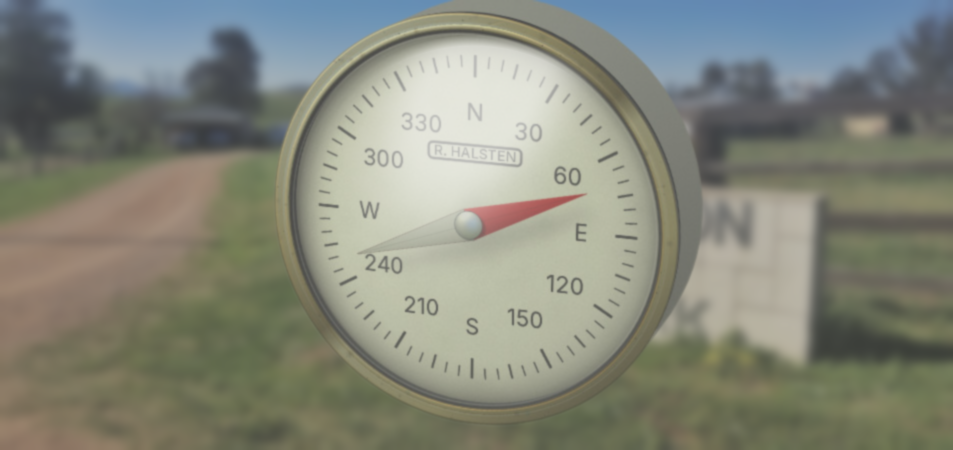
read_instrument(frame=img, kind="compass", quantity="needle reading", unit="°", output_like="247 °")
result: 70 °
